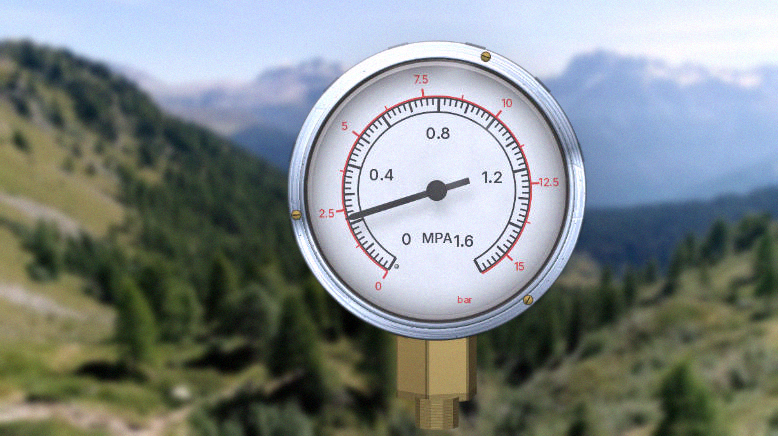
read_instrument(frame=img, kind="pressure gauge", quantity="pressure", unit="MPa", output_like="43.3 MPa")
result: 0.22 MPa
